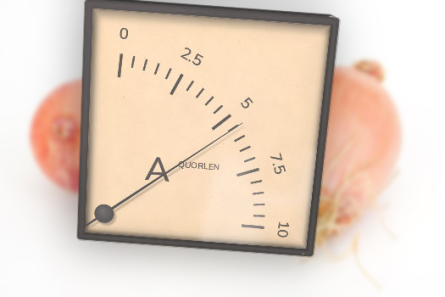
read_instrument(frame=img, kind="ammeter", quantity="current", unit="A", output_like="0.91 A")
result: 5.5 A
